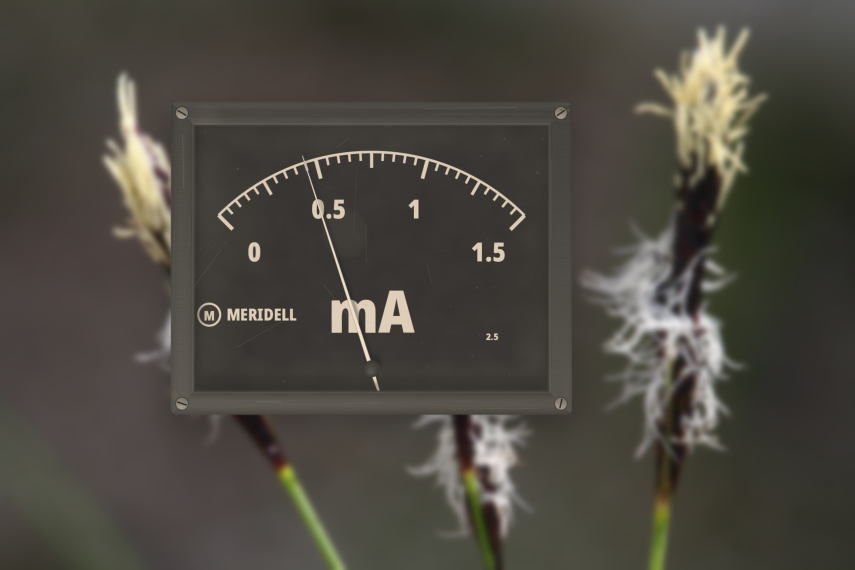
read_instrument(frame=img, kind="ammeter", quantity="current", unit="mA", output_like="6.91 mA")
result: 0.45 mA
